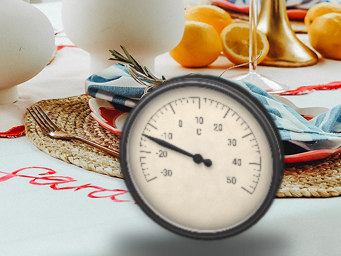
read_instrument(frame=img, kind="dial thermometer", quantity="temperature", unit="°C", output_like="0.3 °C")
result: -14 °C
